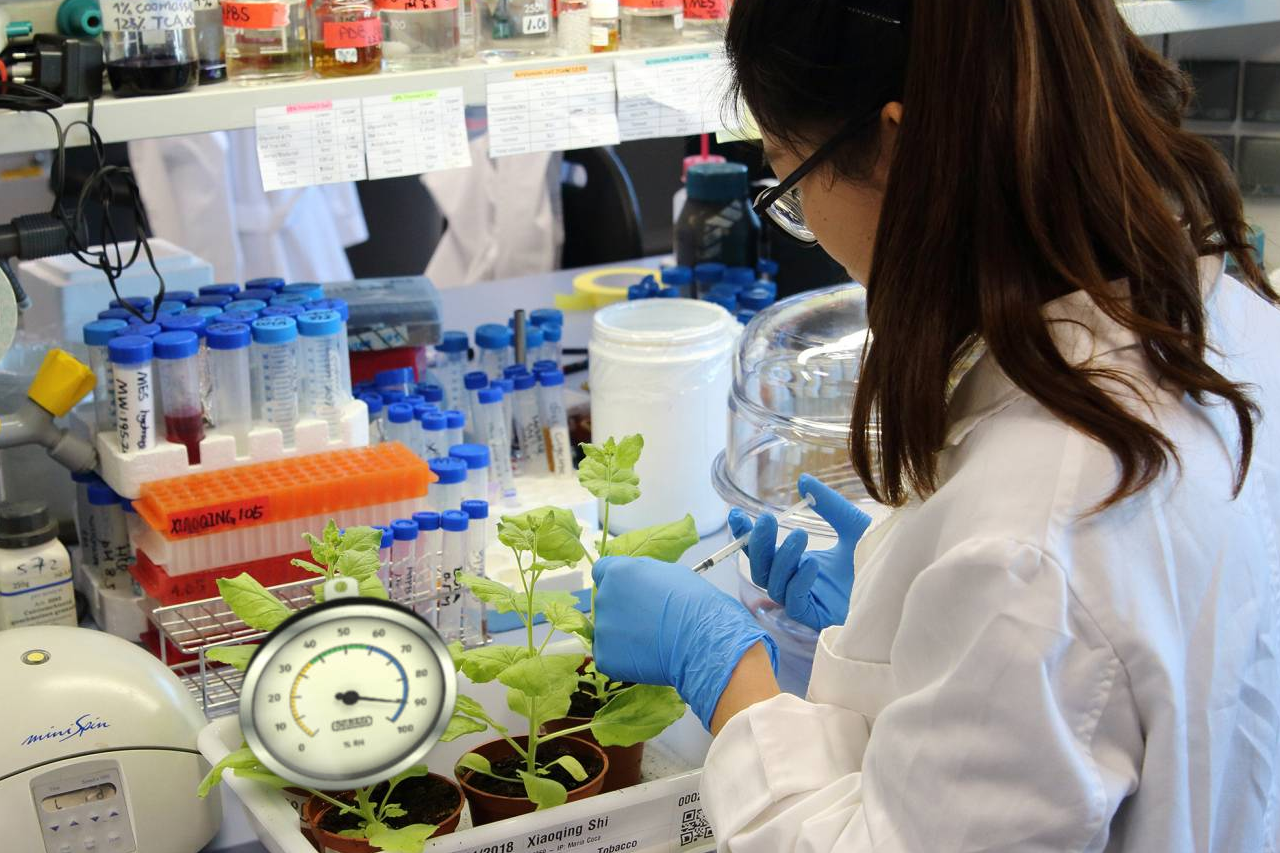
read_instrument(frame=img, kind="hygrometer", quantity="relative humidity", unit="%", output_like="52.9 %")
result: 90 %
